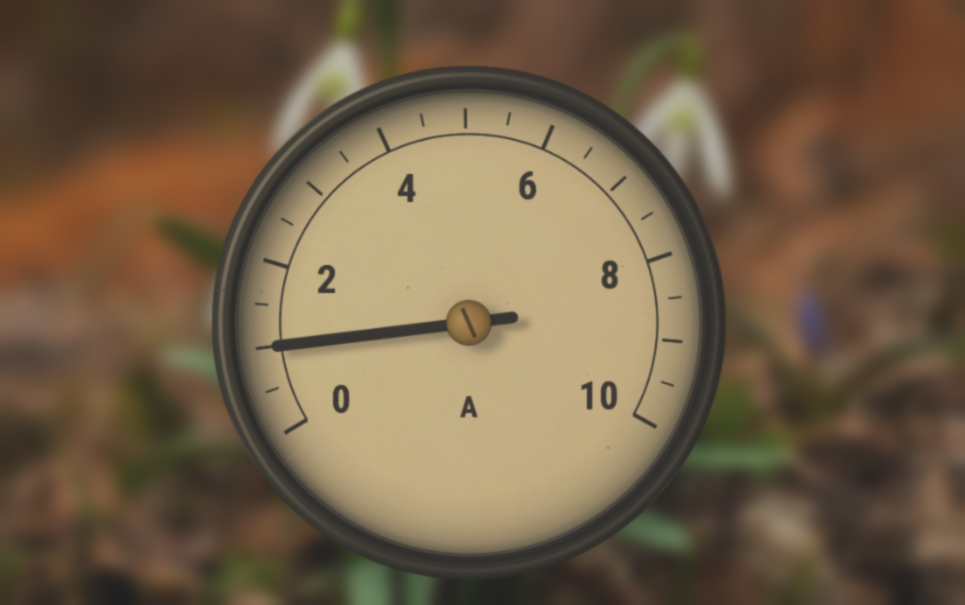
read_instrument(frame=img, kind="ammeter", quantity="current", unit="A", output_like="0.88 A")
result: 1 A
